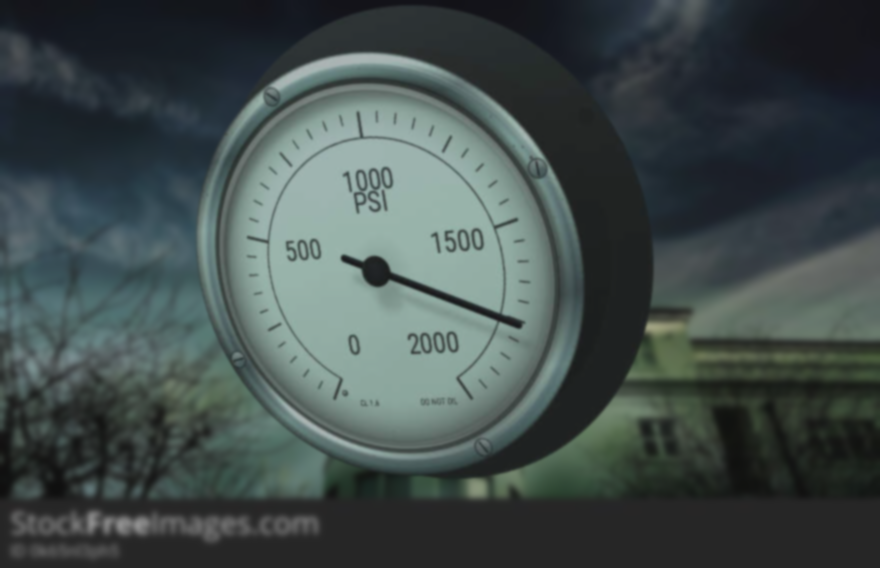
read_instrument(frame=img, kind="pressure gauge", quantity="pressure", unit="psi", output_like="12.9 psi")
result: 1750 psi
